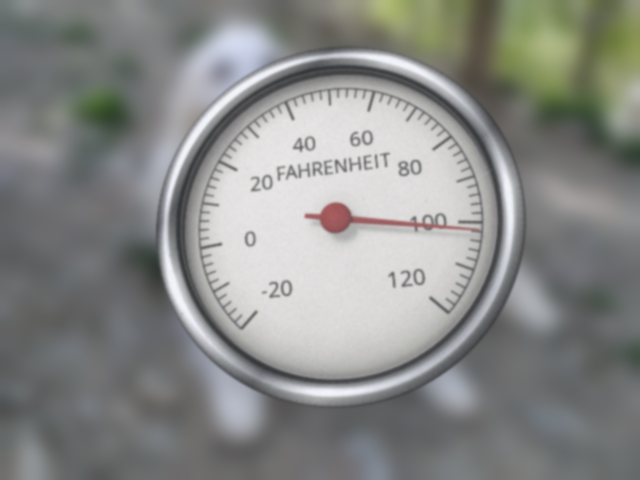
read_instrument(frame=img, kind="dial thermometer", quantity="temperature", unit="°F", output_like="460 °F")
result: 102 °F
